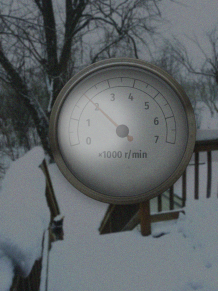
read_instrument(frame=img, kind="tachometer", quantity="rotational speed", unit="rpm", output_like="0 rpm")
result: 2000 rpm
